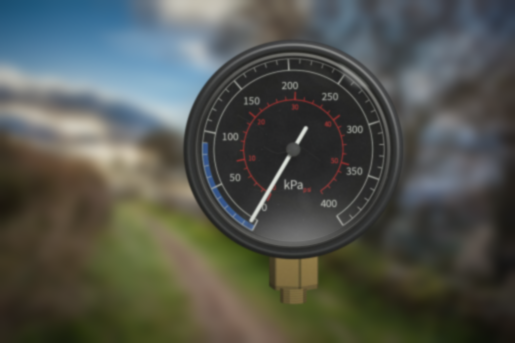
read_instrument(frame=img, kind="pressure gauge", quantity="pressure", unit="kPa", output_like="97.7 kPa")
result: 5 kPa
